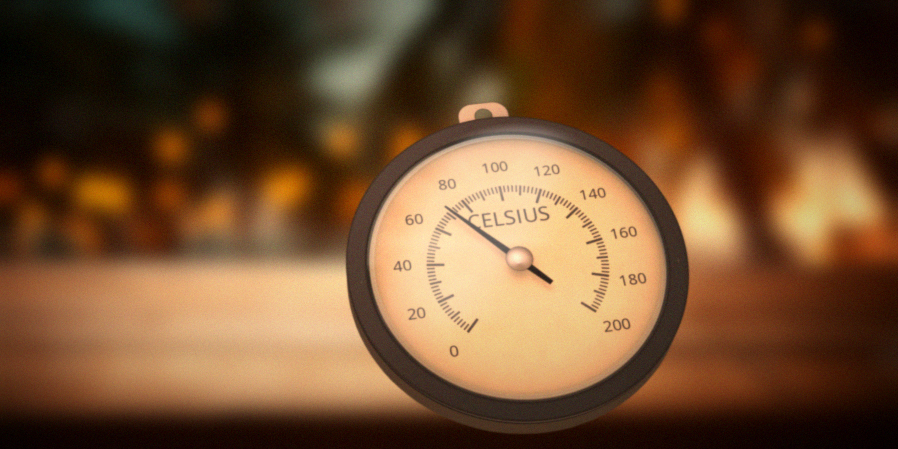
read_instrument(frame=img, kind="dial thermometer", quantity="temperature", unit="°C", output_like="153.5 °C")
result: 70 °C
